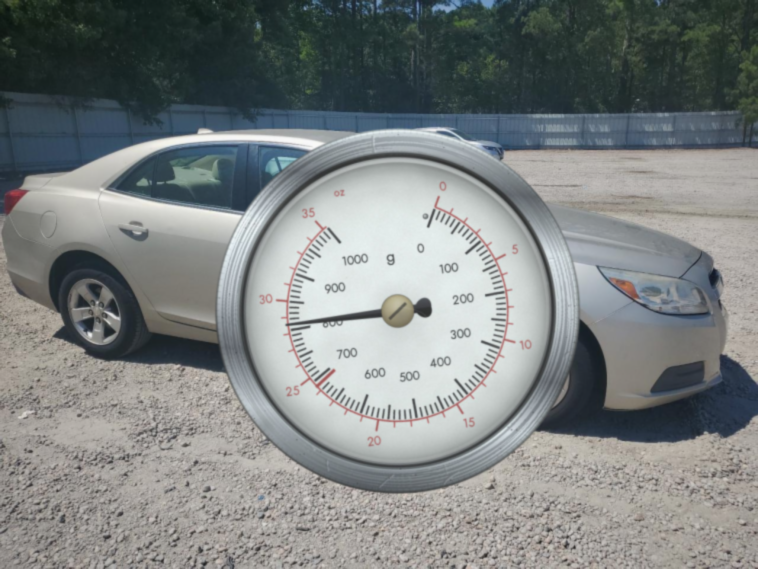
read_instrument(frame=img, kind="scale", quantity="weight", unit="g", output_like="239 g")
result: 810 g
